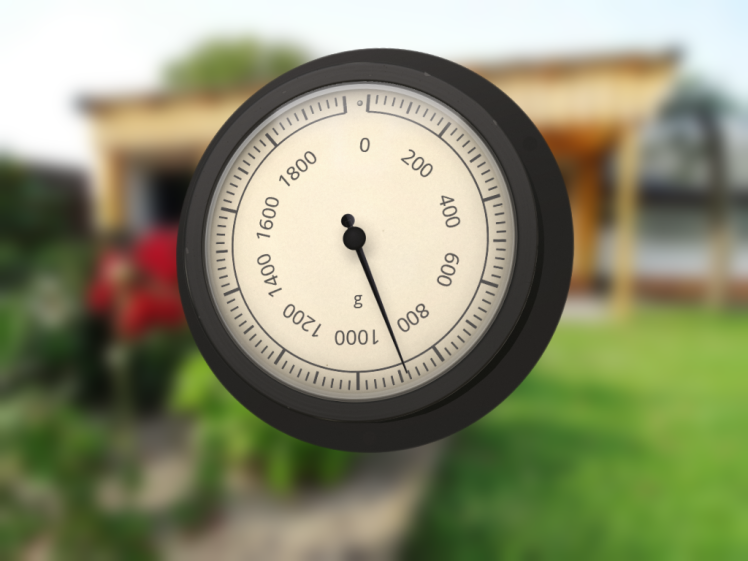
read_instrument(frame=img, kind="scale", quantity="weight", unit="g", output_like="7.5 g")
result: 880 g
